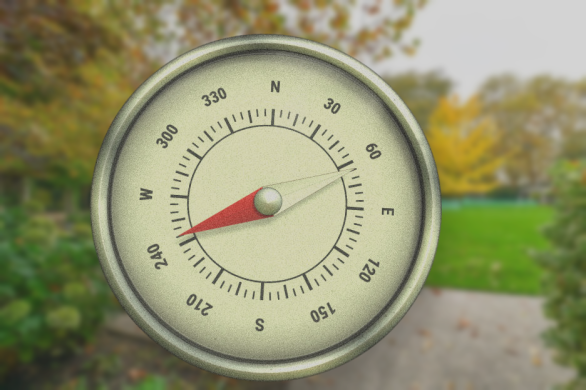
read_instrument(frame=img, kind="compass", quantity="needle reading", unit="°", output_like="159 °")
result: 245 °
